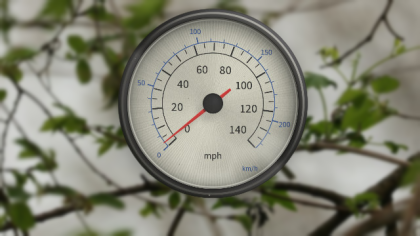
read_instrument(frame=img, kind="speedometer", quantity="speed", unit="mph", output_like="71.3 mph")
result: 2.5 mph
